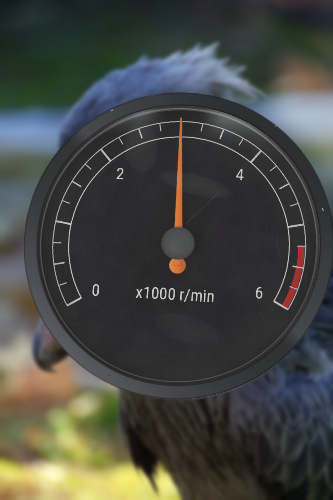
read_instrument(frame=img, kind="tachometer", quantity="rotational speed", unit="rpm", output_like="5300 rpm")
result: 3000 rpm
